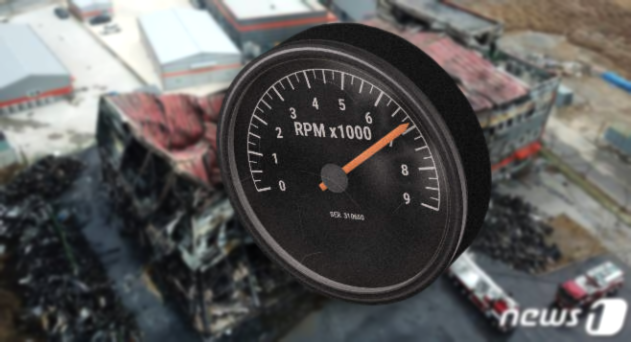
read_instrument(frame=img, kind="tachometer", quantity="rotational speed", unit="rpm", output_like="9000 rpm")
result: 6875 rpm
